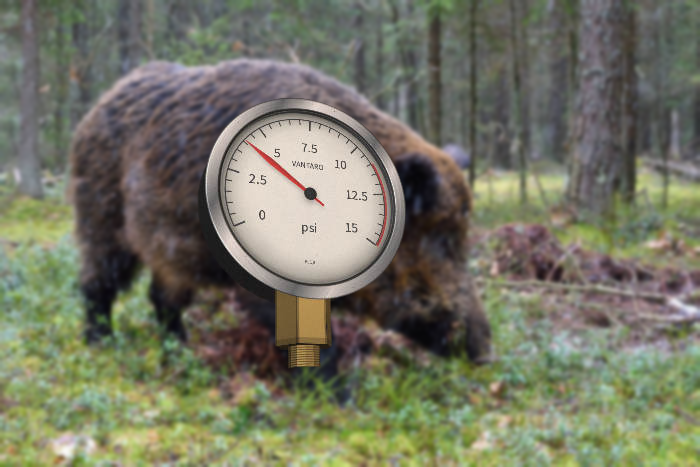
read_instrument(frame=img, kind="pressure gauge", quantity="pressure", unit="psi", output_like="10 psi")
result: 4 psi
